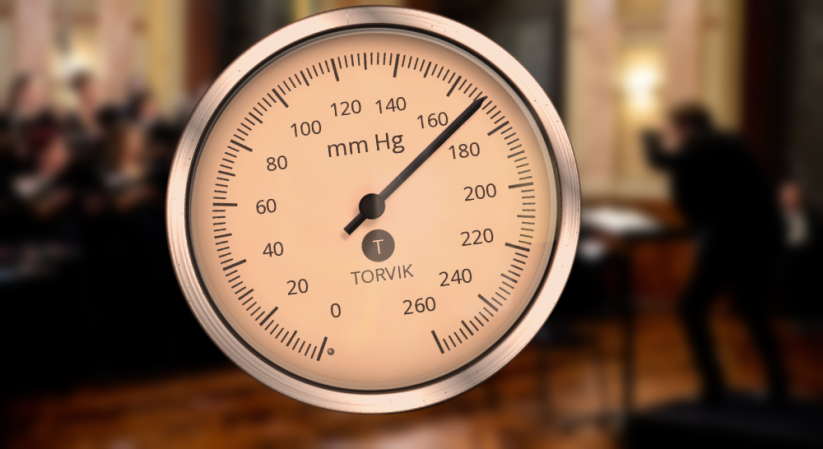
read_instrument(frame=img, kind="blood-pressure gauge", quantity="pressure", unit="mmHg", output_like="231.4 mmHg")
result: 170 mmHg
